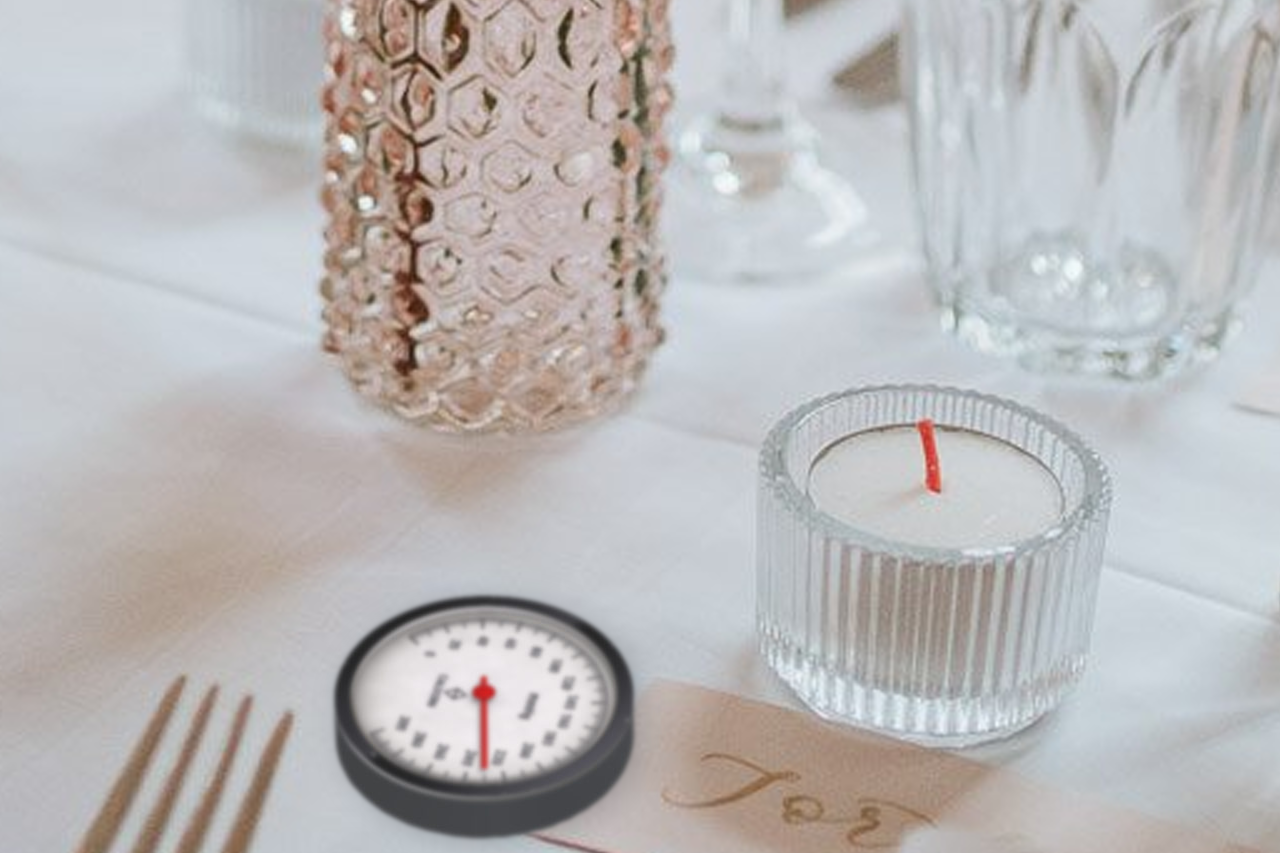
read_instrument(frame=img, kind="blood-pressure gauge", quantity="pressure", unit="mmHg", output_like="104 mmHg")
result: 230 mmHg
